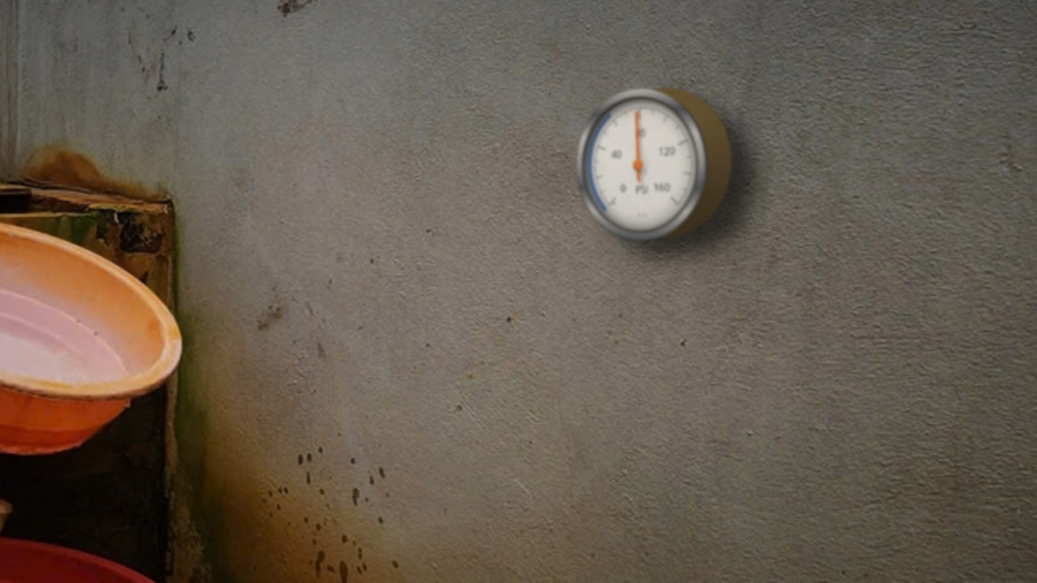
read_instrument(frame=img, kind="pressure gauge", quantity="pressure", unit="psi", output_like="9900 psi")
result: 80 psi
